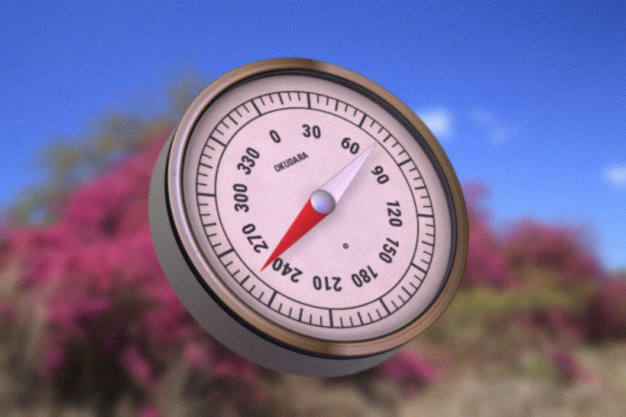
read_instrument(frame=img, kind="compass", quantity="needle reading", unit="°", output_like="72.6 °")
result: 252.5 °
